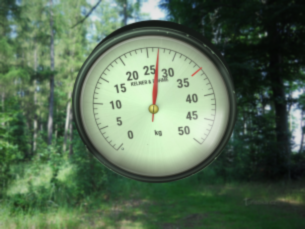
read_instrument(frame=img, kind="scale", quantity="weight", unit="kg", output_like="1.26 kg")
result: 27 kg
